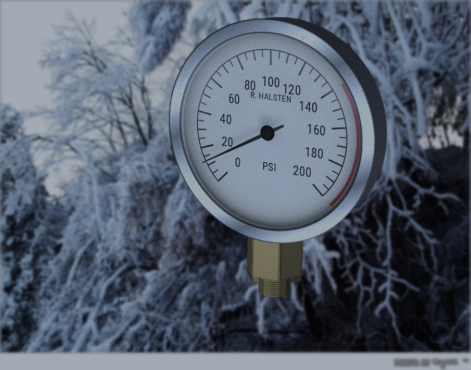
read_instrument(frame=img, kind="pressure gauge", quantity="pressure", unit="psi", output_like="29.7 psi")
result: 12.5 psi
